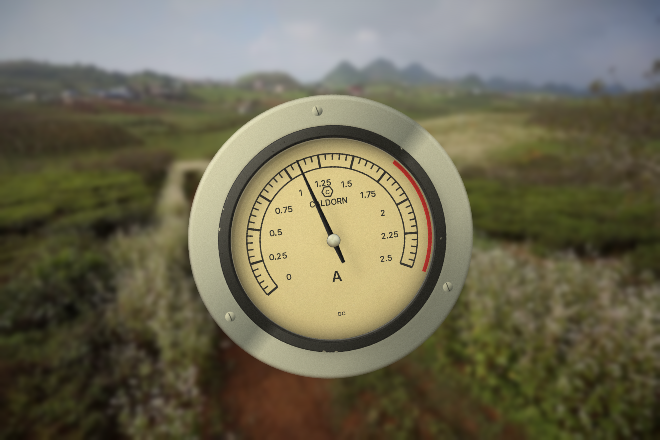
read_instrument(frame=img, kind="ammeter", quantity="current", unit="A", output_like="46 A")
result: 1.1 A
